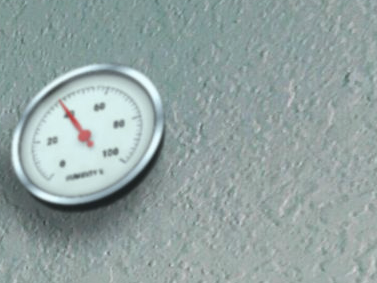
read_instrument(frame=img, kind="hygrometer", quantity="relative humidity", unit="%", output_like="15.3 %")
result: 40 %
